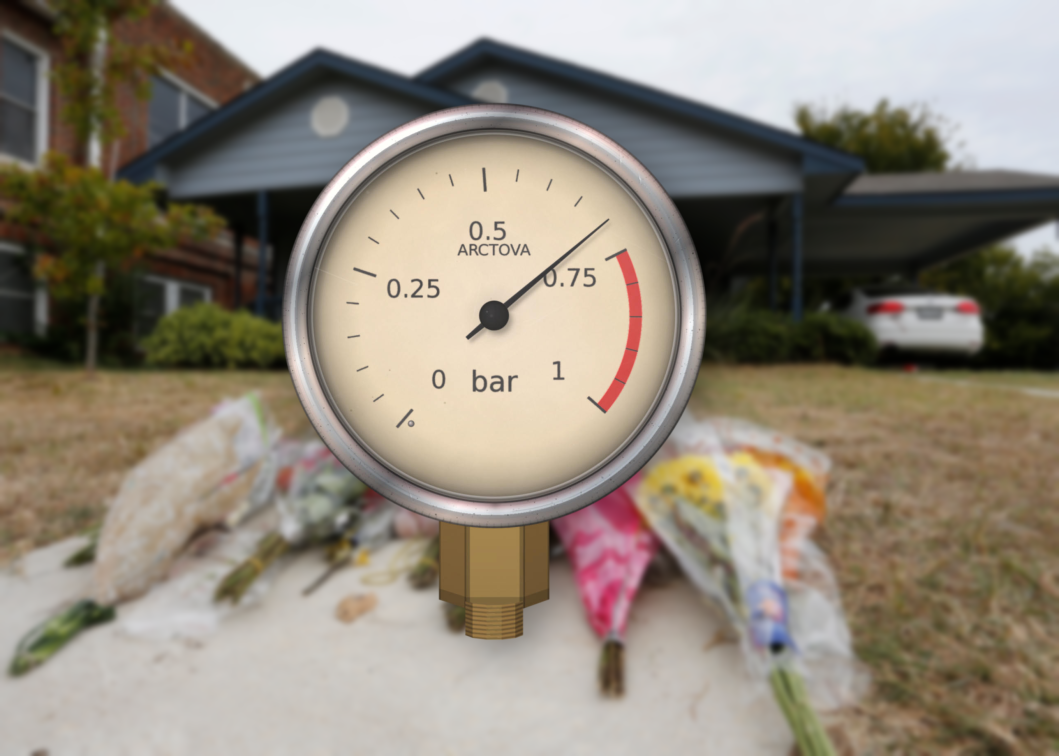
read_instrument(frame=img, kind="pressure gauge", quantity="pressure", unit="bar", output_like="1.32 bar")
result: 0.7 bar
